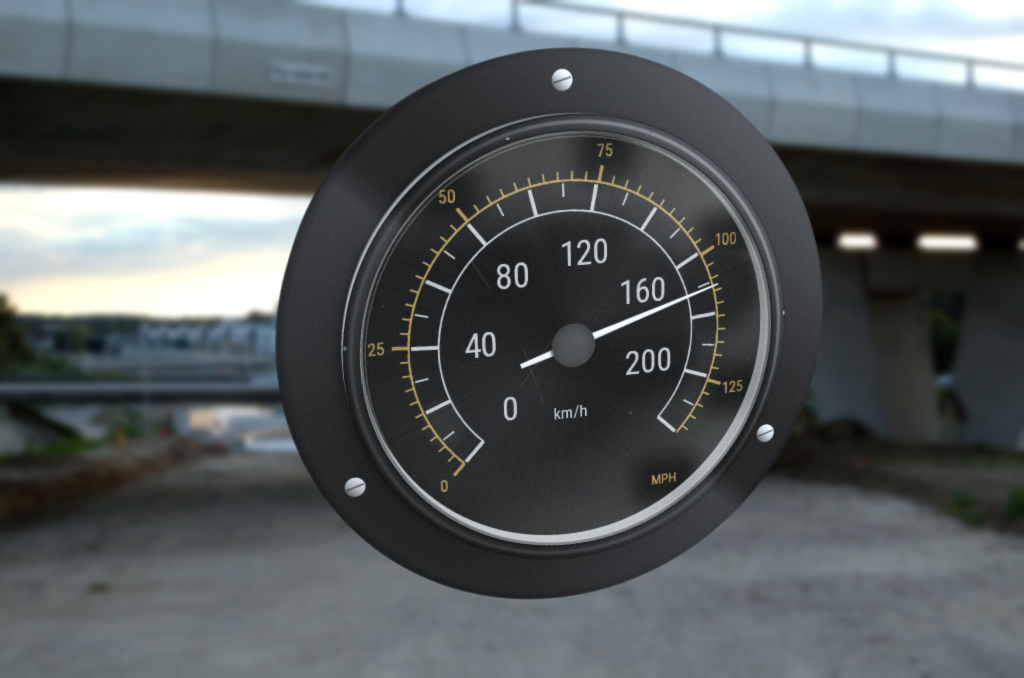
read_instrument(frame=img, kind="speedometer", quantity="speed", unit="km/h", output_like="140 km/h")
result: 170 km/h
